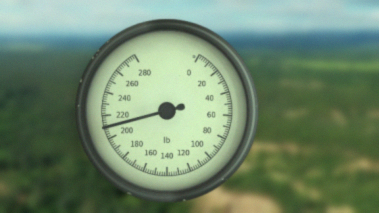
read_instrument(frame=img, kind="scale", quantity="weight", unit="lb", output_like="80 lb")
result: 210 lb
